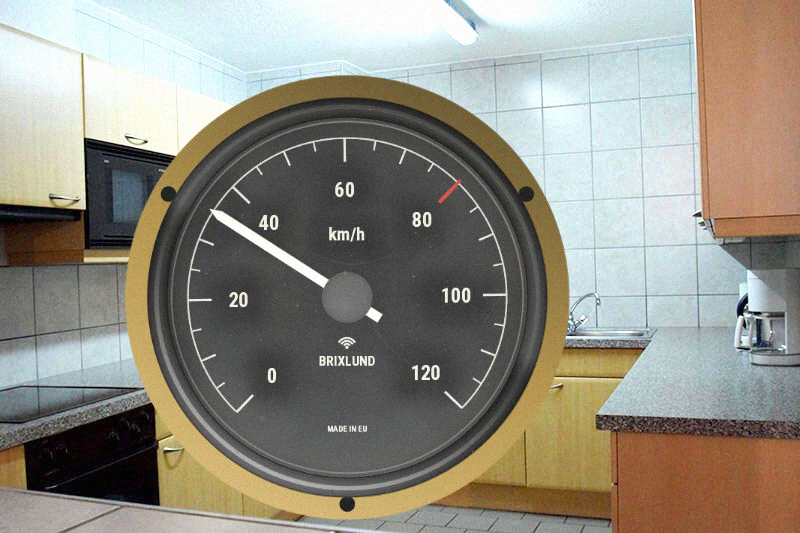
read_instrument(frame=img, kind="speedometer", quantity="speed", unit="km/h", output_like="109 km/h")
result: 35 km/h
